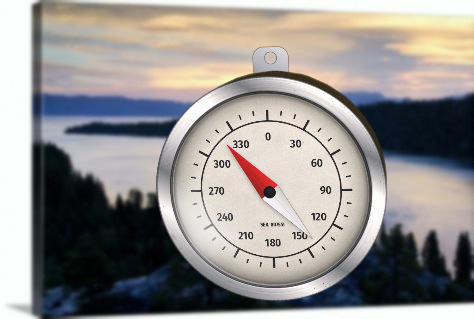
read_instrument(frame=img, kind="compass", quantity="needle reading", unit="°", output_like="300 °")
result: 320 °
